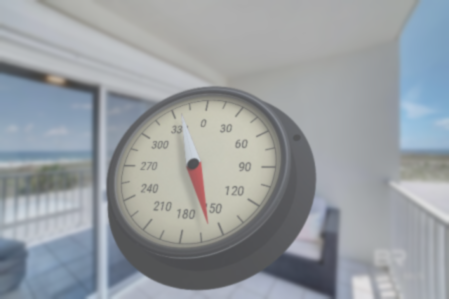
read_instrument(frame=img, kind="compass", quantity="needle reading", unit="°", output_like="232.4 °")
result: 157.5 °
